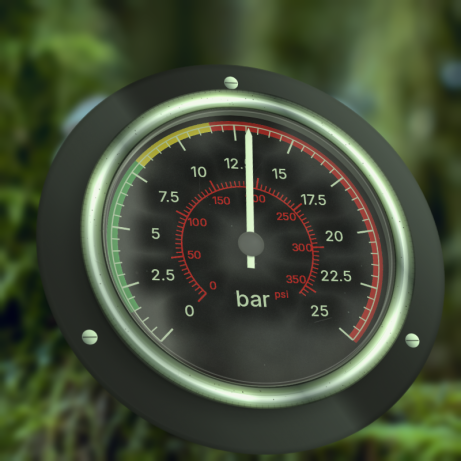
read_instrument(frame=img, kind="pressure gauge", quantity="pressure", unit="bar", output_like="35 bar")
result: 13 bar
